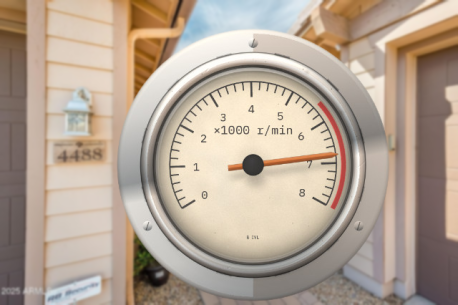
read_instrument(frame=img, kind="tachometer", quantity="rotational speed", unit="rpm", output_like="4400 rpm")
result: 6800 rpm
